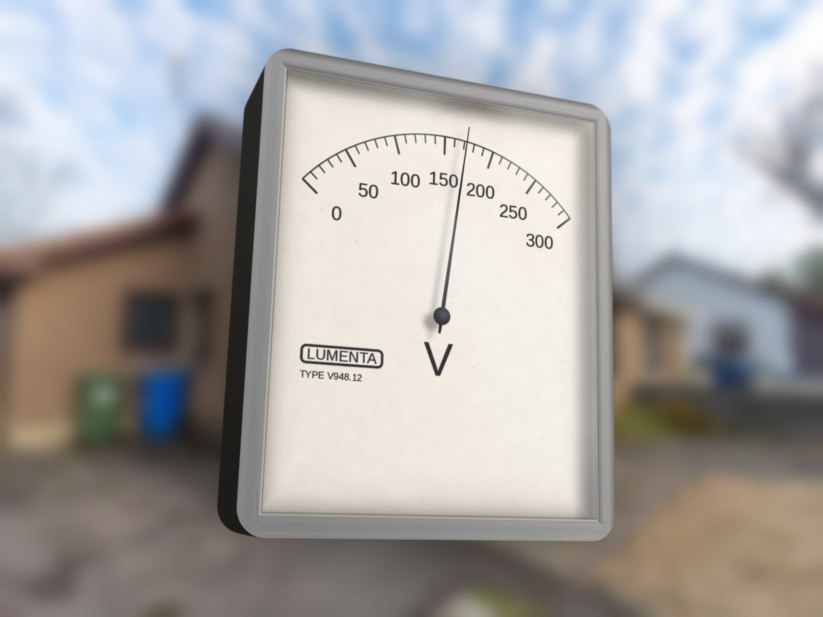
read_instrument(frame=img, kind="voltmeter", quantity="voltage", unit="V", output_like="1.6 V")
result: 170 V
